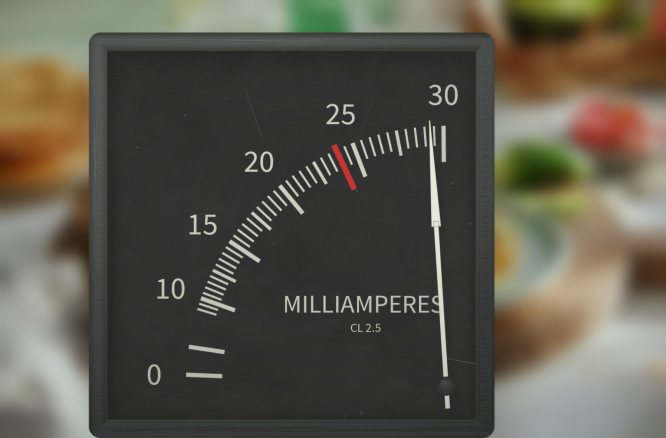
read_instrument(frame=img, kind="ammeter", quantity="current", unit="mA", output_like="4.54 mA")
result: 29.25 mA
